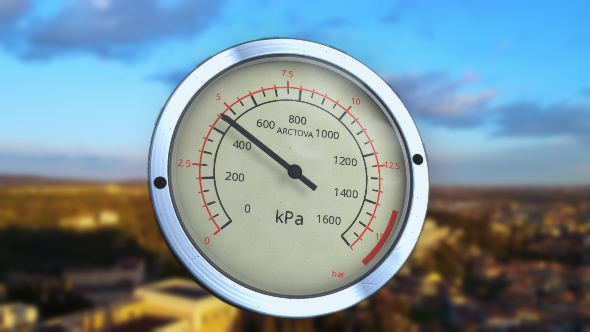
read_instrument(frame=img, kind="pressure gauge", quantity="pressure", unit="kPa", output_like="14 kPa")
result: 450 kPa
